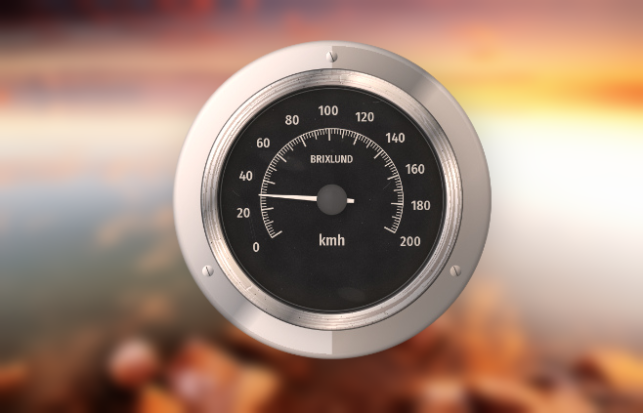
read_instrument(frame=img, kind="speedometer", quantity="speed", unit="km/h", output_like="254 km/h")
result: 30 km/h
